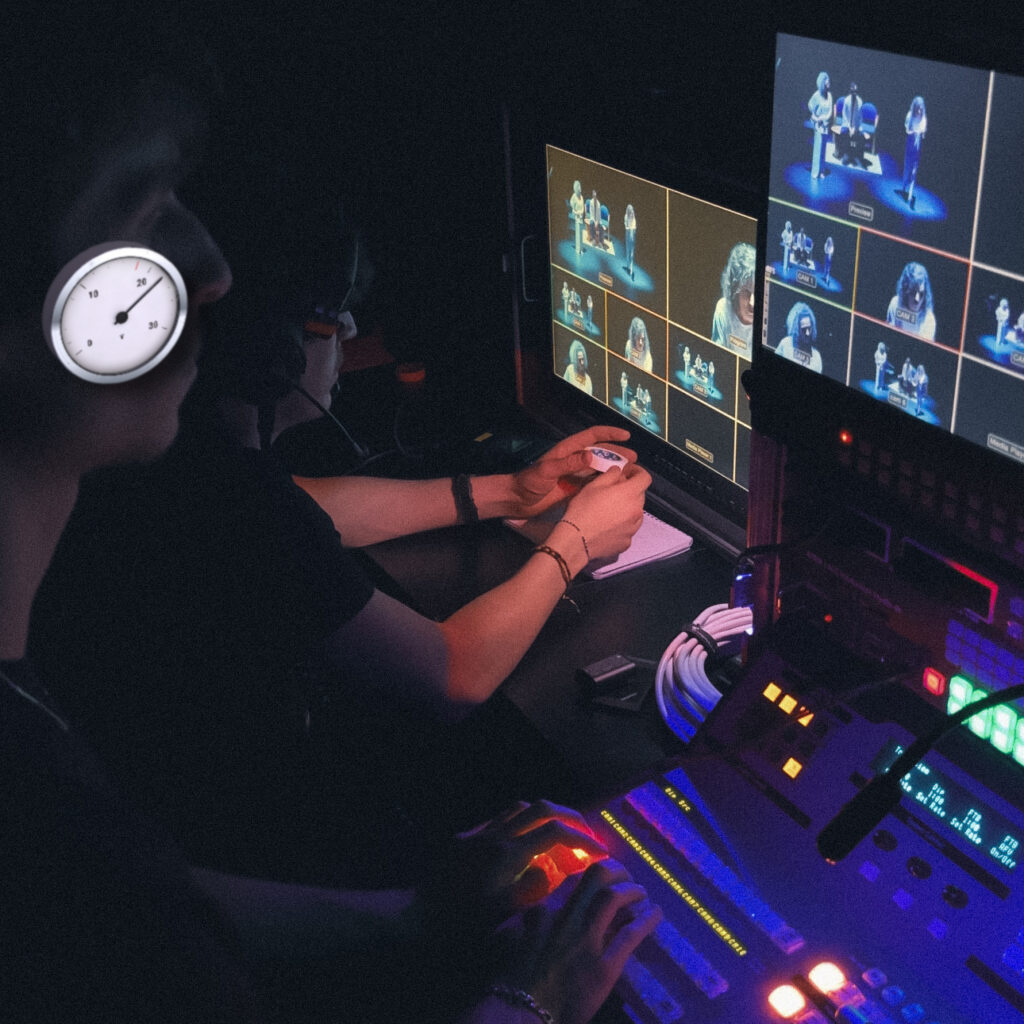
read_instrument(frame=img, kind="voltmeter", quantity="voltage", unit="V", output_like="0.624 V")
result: 22 V
